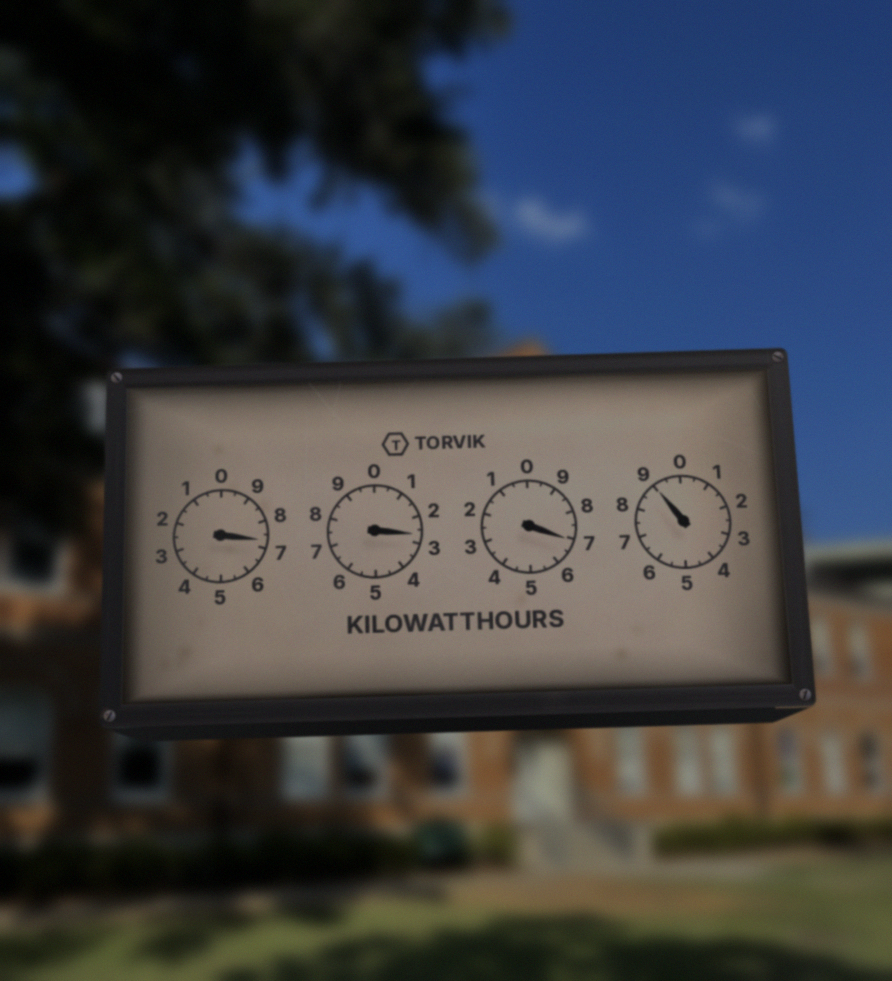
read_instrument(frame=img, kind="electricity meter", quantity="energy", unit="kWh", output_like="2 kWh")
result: 7269 kWh
